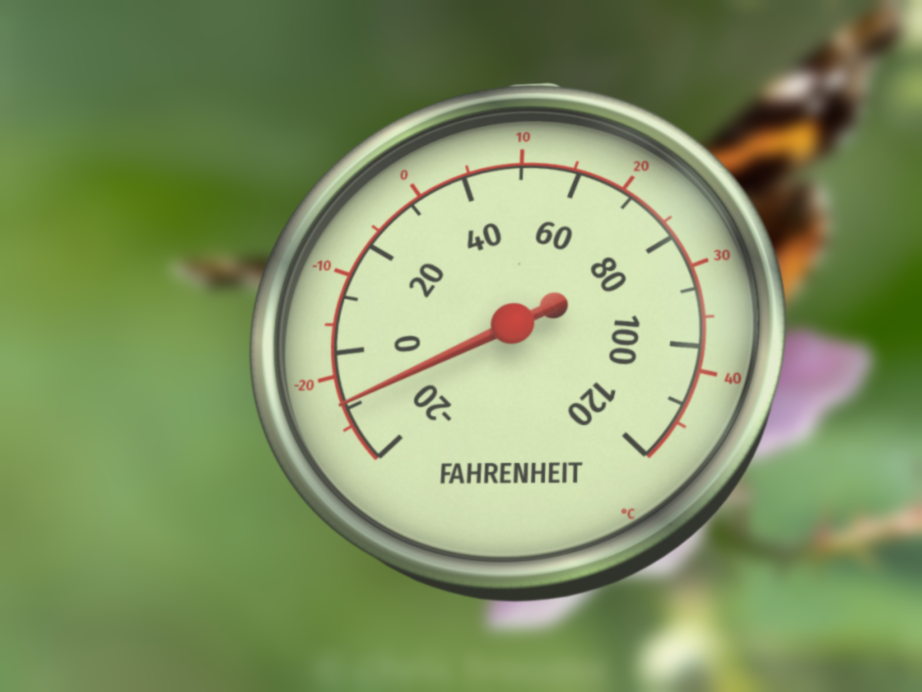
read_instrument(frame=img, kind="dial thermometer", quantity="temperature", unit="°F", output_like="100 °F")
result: -10 °F
